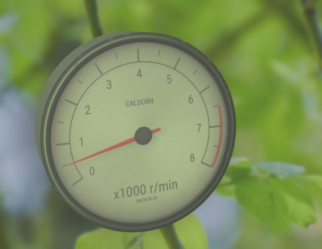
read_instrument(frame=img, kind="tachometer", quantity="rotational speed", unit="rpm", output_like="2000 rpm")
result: 500 rpm
